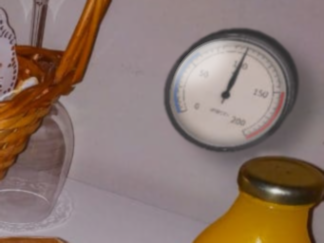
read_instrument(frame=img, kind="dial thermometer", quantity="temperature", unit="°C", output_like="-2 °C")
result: 100 °C
